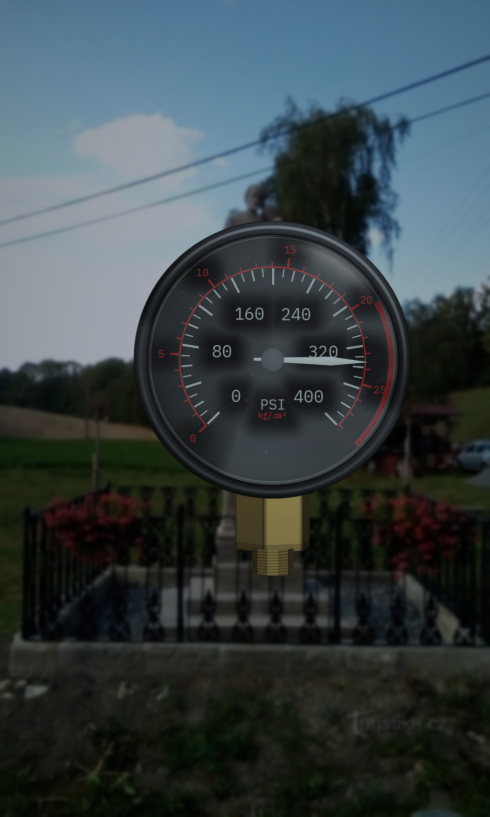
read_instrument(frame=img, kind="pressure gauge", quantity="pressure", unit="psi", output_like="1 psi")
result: 335 psi
